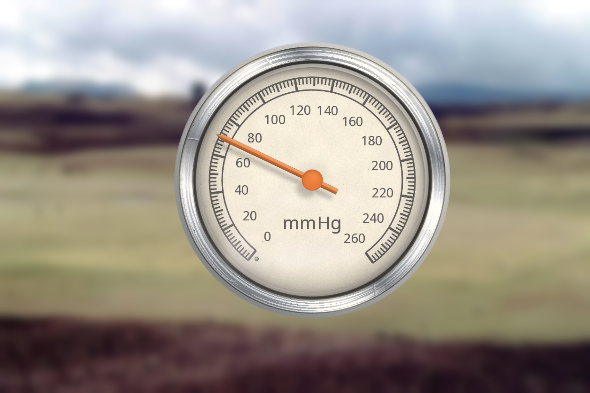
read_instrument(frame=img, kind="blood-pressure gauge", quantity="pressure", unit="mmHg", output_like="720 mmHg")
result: 70 mmHg
